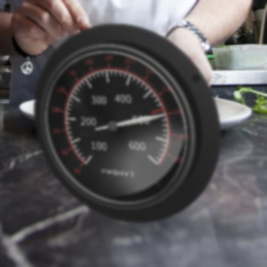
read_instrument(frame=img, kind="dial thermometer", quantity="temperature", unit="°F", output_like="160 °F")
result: 500 °F
